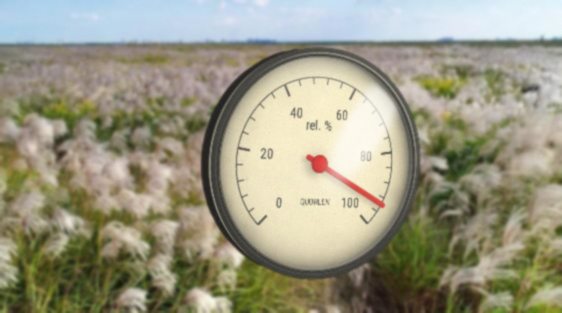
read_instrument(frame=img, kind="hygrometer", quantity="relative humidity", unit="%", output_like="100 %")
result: 94 %
